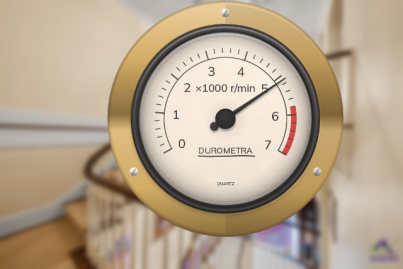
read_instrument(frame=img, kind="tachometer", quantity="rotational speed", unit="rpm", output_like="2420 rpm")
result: 5100 rpm
